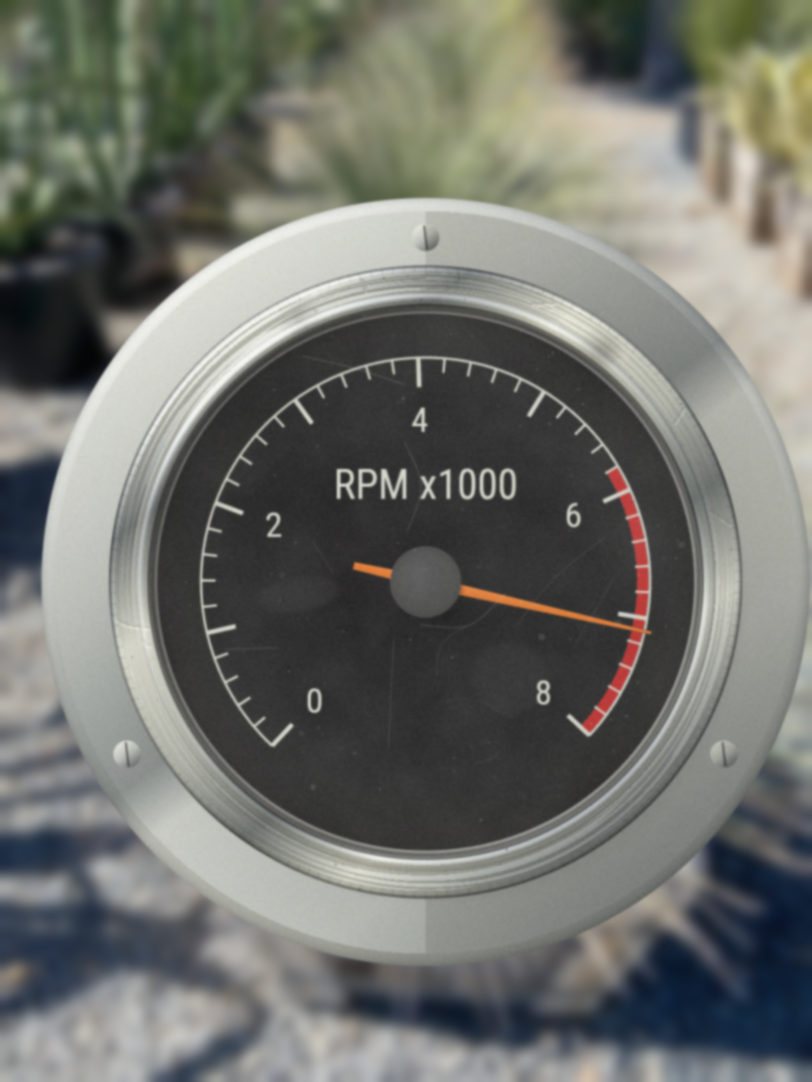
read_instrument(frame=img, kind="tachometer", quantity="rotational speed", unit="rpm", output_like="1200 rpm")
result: 7100 rpm
